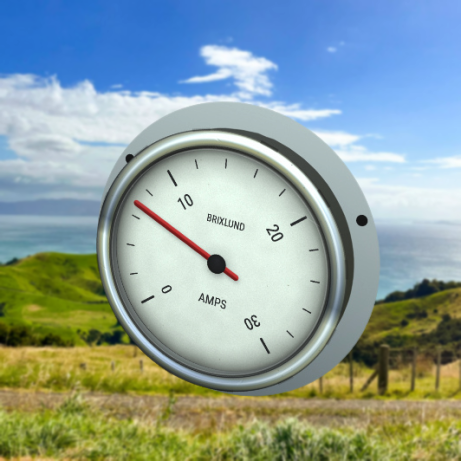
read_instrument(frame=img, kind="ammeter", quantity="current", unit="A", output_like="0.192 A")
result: 7 A
